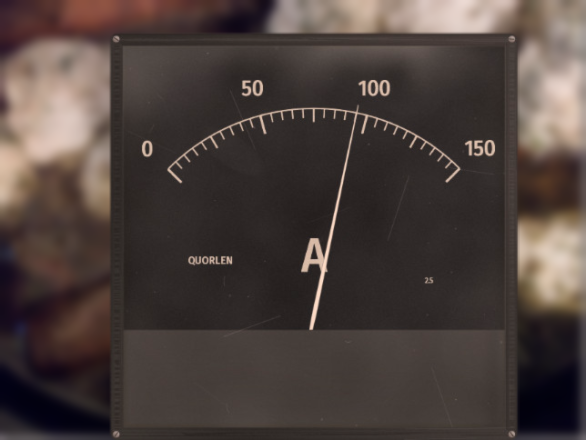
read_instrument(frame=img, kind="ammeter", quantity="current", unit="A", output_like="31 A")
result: 95 A
